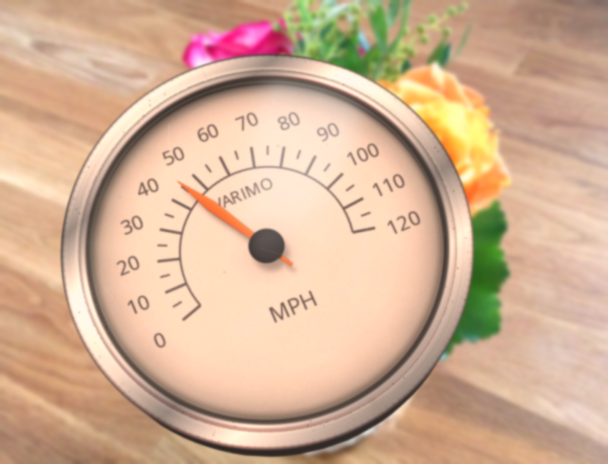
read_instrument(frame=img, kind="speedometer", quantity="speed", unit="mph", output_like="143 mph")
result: 45 mph
